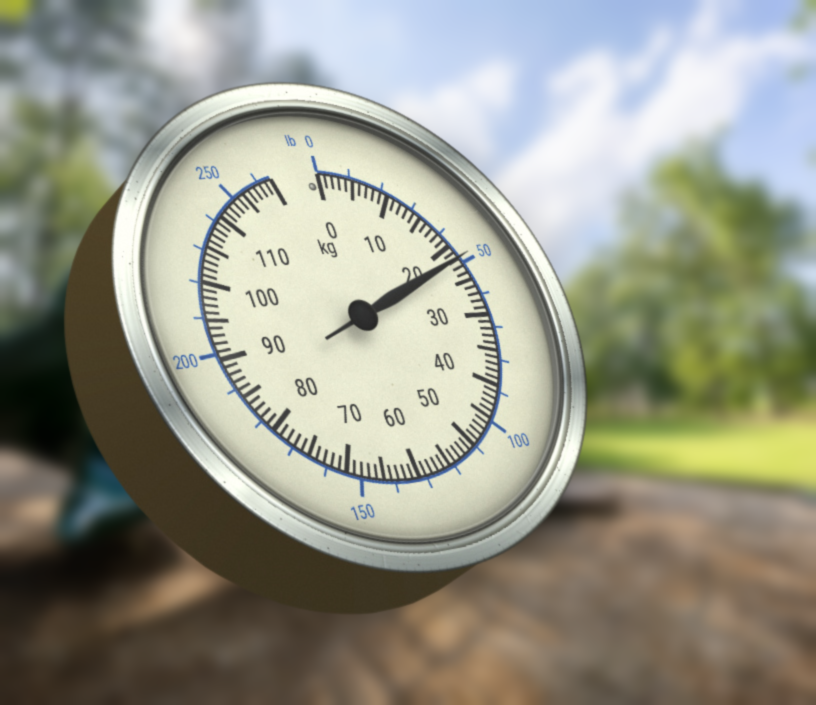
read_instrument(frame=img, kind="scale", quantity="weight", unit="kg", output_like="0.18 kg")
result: 22 kg
